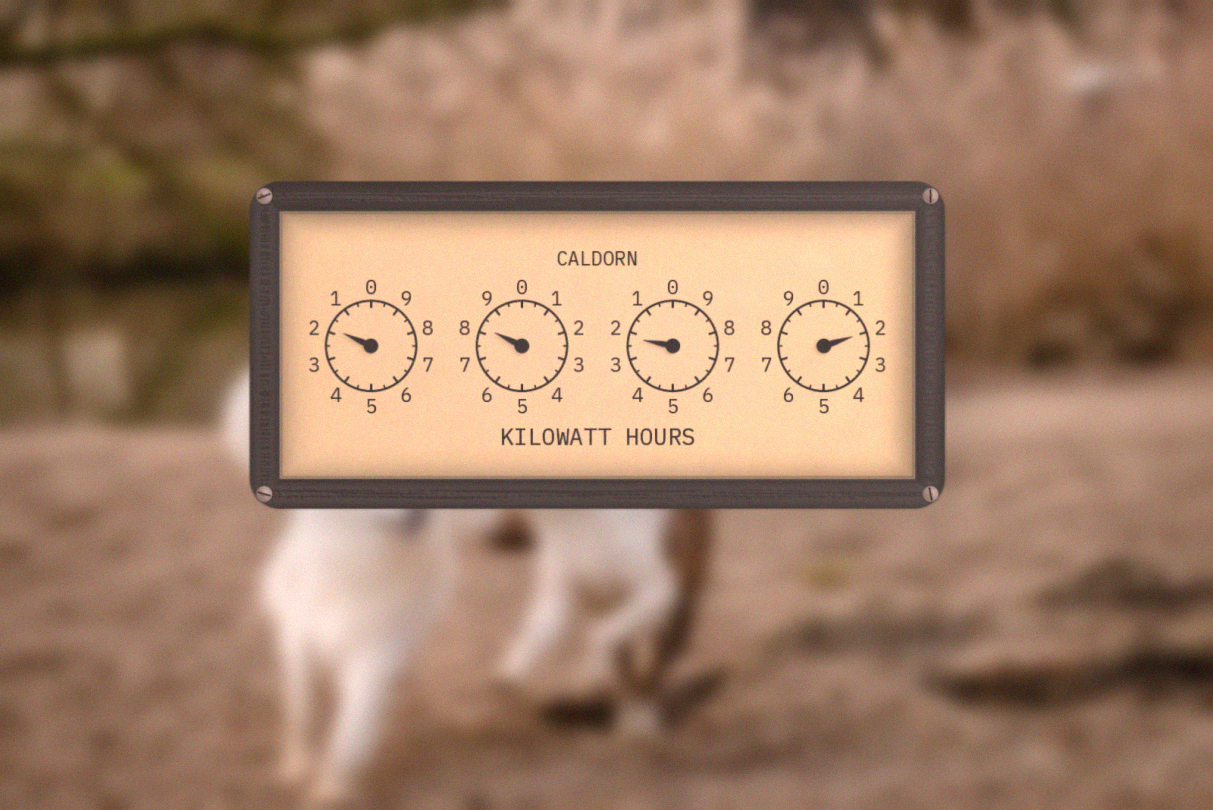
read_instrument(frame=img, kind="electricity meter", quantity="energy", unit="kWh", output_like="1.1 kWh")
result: 1822 kWh
